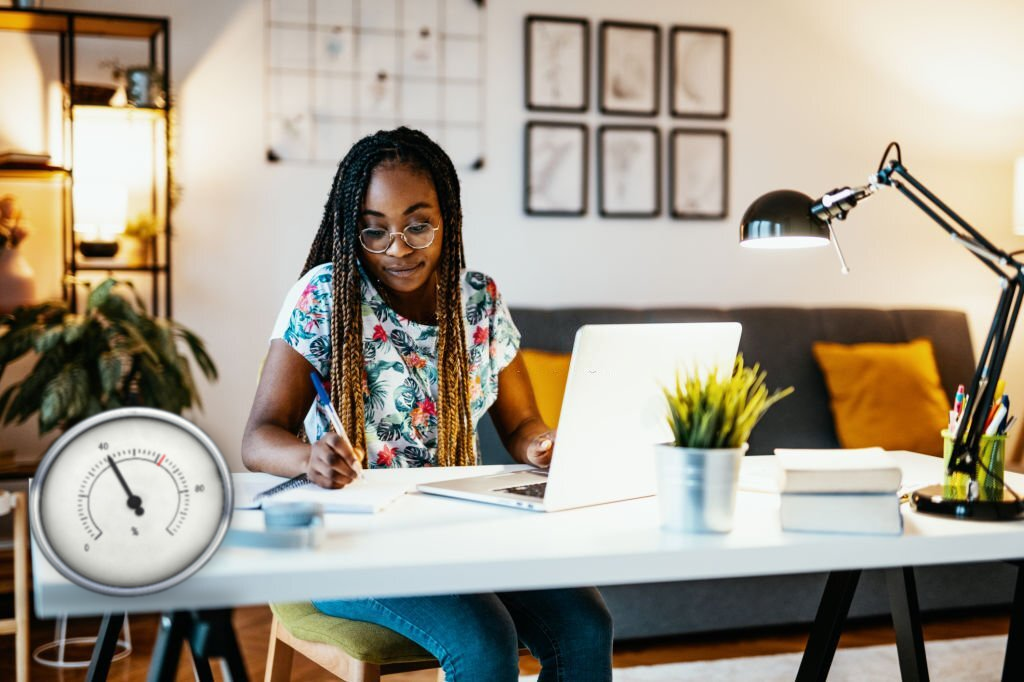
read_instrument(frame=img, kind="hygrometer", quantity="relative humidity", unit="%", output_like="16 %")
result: 40 %
